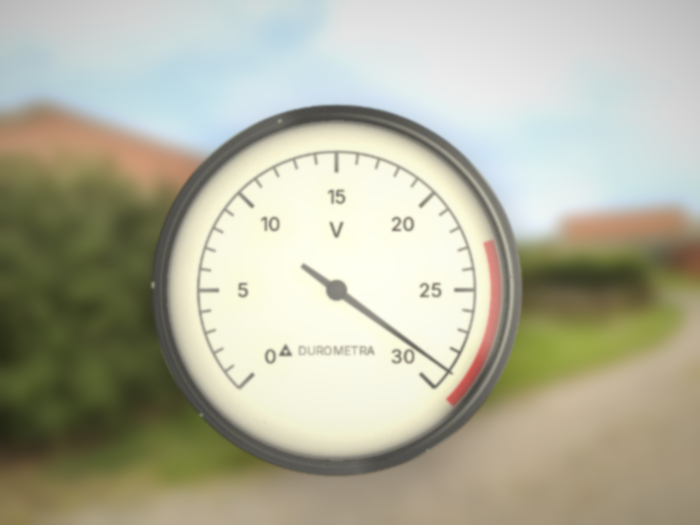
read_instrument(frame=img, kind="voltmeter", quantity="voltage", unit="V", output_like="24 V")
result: 29 V
